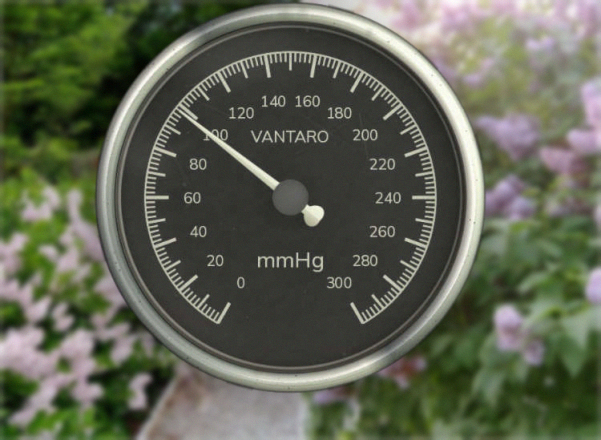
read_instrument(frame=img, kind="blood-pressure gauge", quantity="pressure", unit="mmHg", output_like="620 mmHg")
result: 98 mmHg
